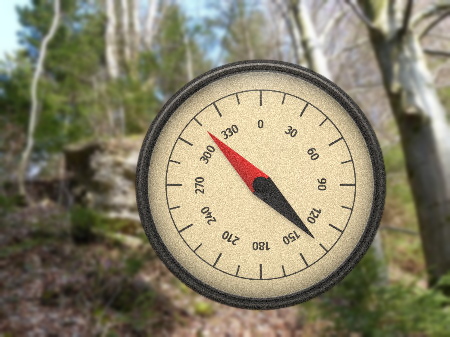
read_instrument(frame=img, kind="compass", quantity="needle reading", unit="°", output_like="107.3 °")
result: 315 °
